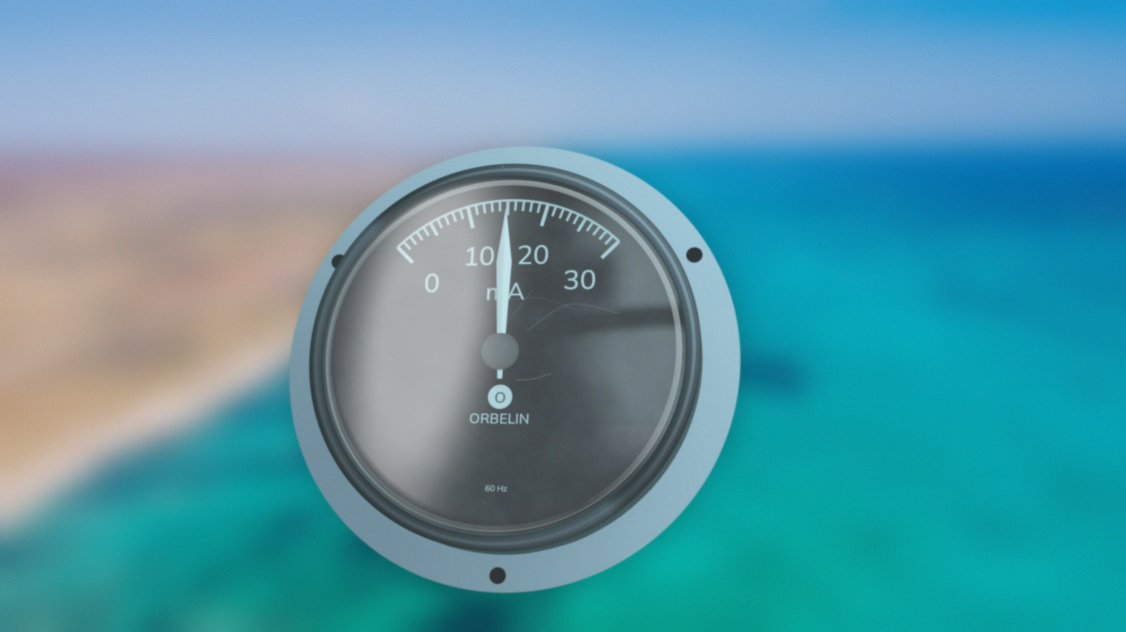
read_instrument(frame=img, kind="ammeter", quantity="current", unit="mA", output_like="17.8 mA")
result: 15 mA
